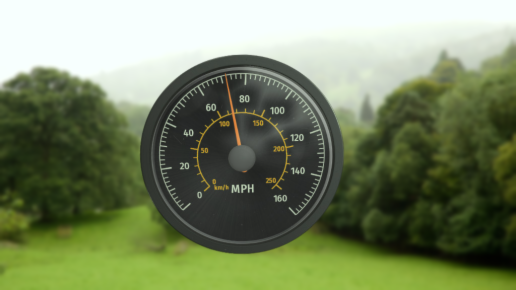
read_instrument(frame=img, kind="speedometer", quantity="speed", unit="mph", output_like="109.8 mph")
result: 72 mph
